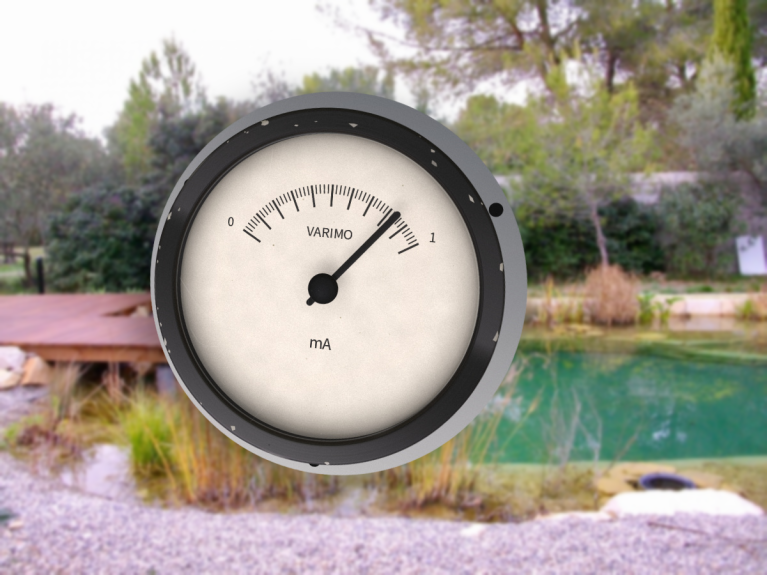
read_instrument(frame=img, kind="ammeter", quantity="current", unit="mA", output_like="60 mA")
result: 0.84 mA
